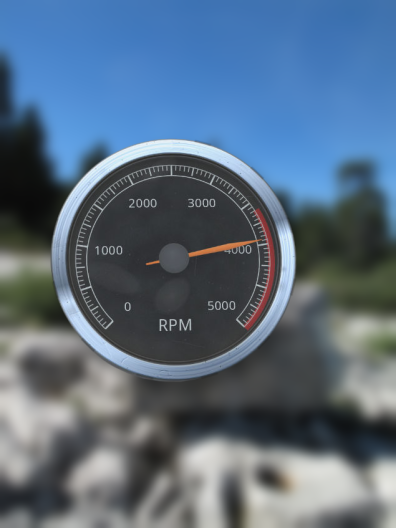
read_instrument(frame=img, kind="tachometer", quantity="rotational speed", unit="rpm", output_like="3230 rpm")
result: 3950 rpm
